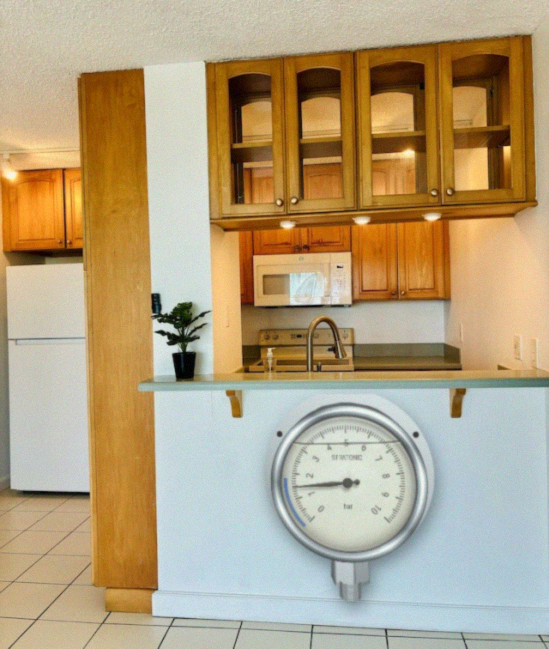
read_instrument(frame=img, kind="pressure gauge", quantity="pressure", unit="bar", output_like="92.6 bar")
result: 1.5 bar
